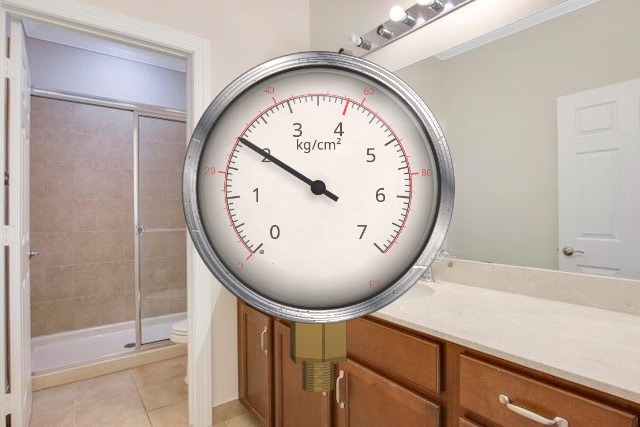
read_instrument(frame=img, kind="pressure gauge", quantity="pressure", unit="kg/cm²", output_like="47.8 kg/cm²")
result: 2 kg/cm²
